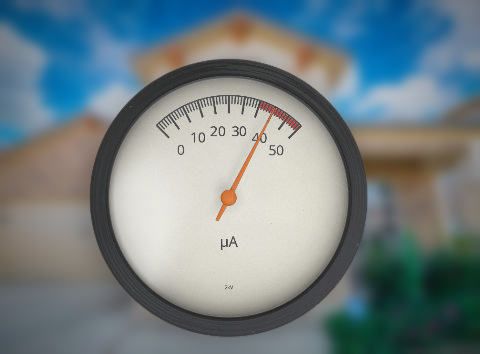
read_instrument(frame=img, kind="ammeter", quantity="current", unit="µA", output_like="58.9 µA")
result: 40 µA
